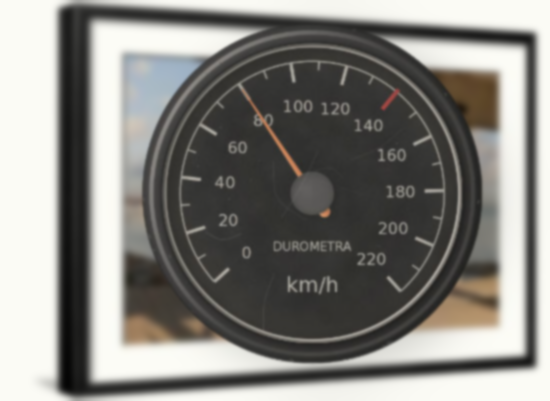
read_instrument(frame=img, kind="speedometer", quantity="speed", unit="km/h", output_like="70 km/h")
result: 80 km/h
